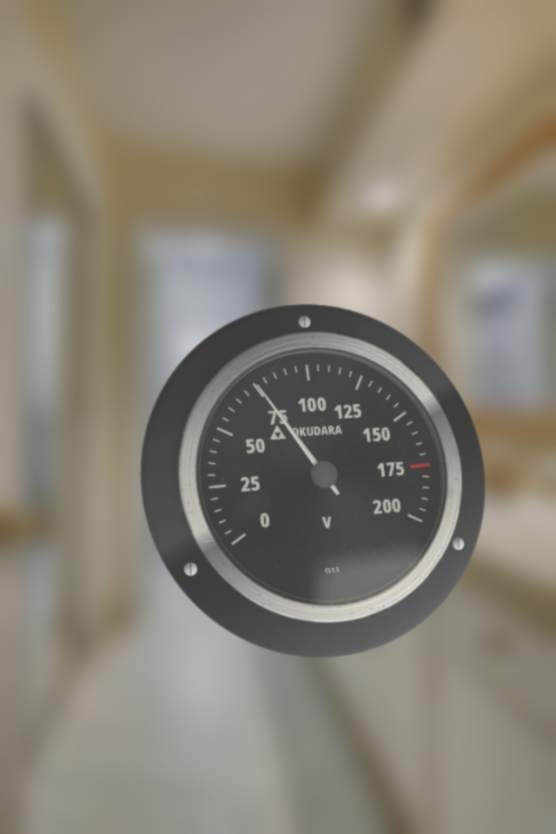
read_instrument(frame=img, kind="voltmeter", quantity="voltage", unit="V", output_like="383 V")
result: 75 V
